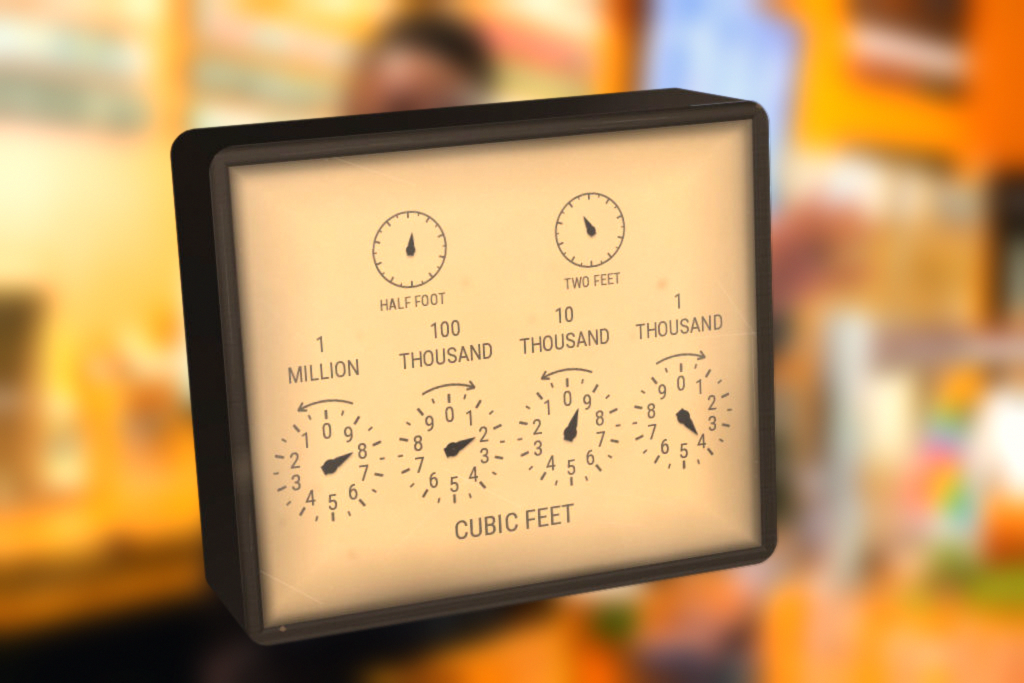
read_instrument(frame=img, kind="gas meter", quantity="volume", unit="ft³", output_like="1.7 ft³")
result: 819400 ft³
